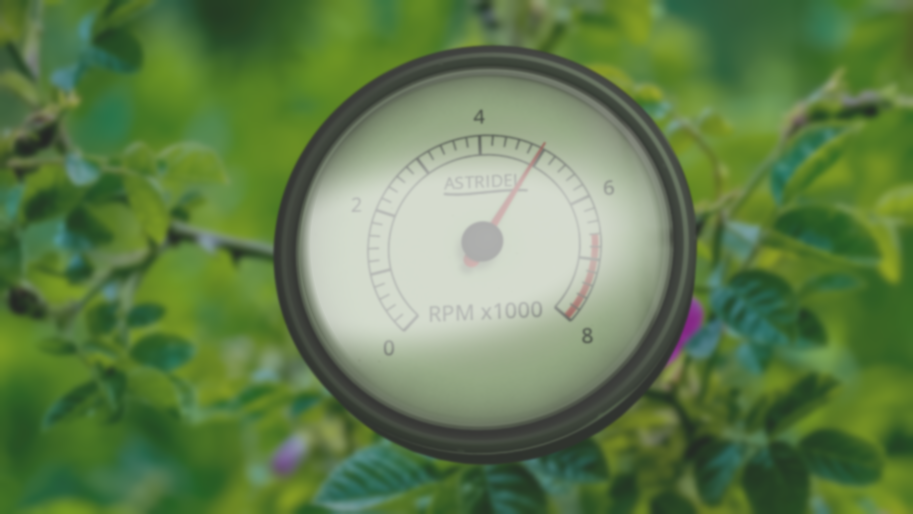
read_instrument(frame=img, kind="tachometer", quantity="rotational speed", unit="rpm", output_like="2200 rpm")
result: 5000 rpm
